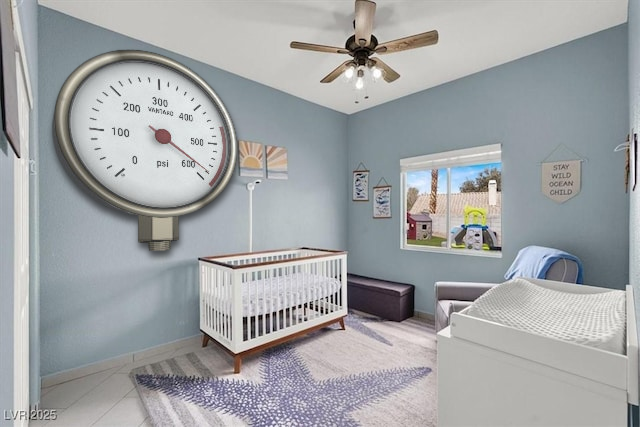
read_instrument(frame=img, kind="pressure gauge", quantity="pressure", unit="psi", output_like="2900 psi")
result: 580 psi
